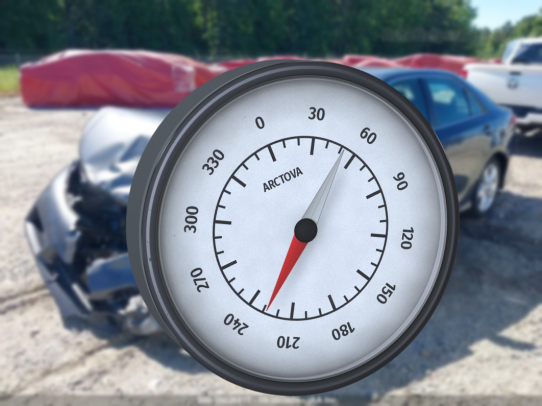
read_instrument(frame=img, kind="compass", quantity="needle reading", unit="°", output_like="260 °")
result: 230 °
